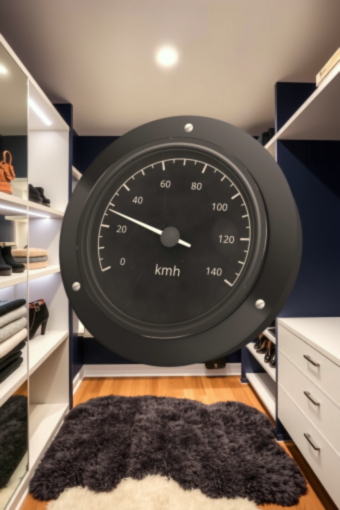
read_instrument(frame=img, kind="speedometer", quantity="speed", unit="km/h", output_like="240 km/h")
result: 27.5 km/h
